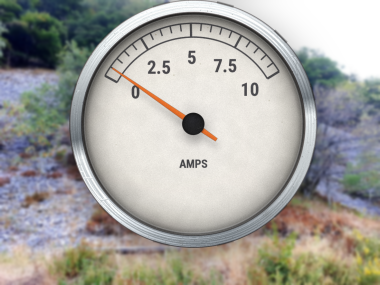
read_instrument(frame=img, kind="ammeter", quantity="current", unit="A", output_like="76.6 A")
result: 0.5 A
